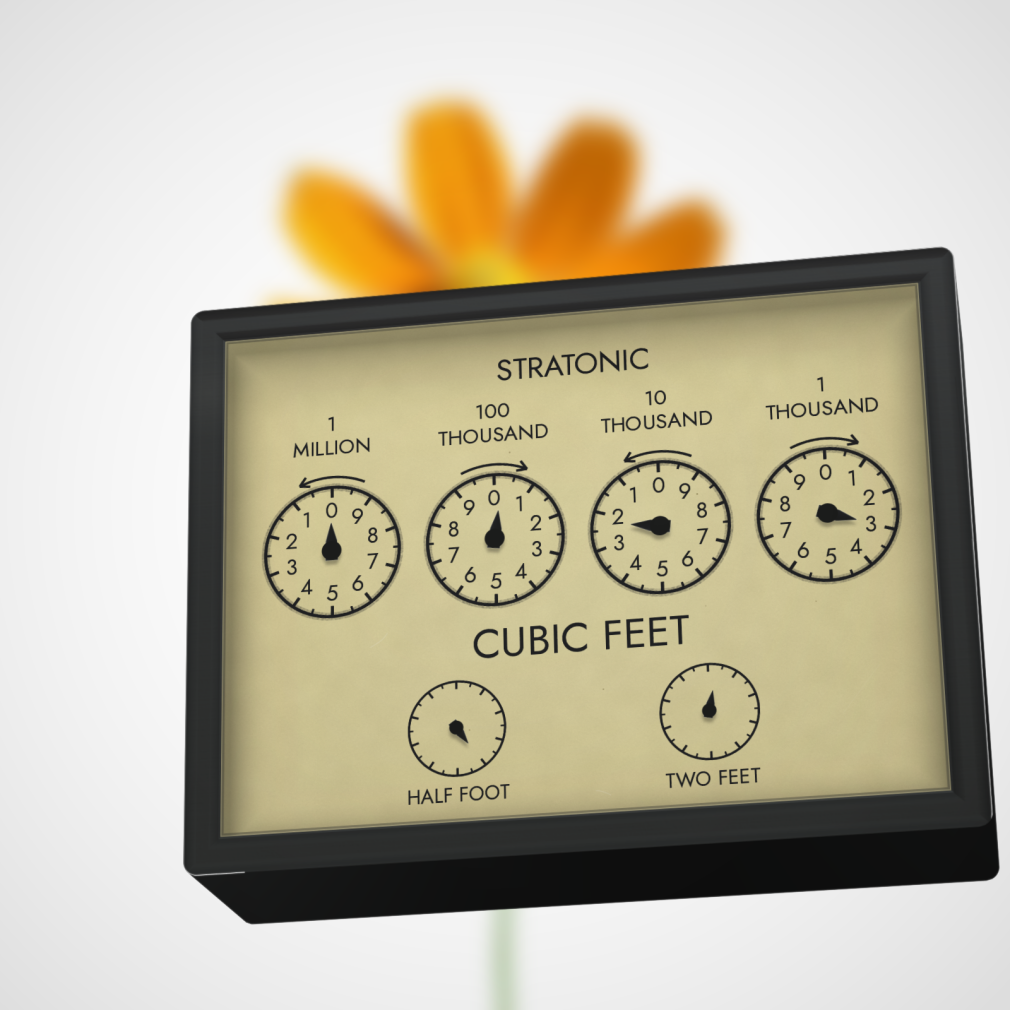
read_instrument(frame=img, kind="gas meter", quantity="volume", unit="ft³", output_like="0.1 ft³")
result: 2300 ft³
